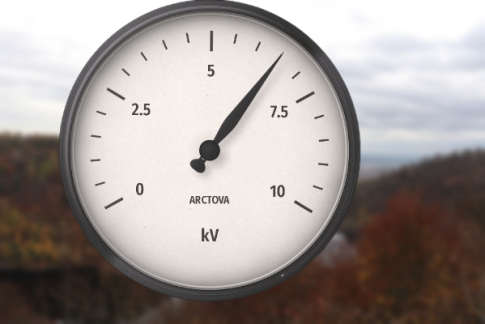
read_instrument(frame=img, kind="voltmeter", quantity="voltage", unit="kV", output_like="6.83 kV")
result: 6.5 kV
